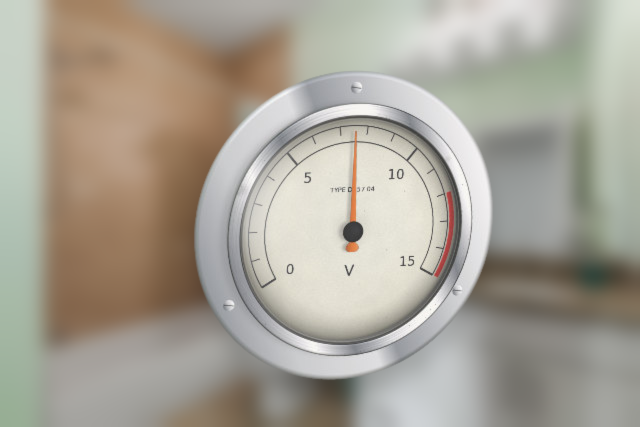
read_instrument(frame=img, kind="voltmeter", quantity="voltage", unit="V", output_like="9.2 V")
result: 7.5 V
